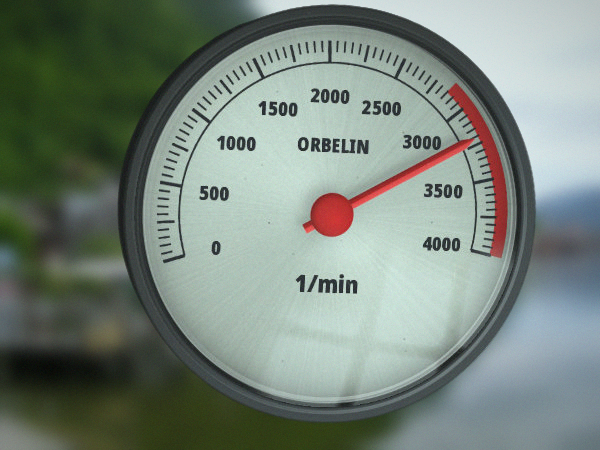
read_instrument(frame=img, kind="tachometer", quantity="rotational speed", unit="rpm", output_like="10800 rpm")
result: 3200 rpm
